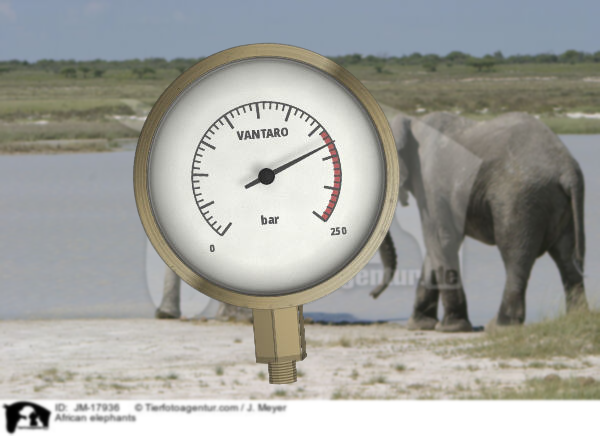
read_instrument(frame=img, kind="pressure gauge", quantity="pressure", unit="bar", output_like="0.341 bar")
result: 190 bar
